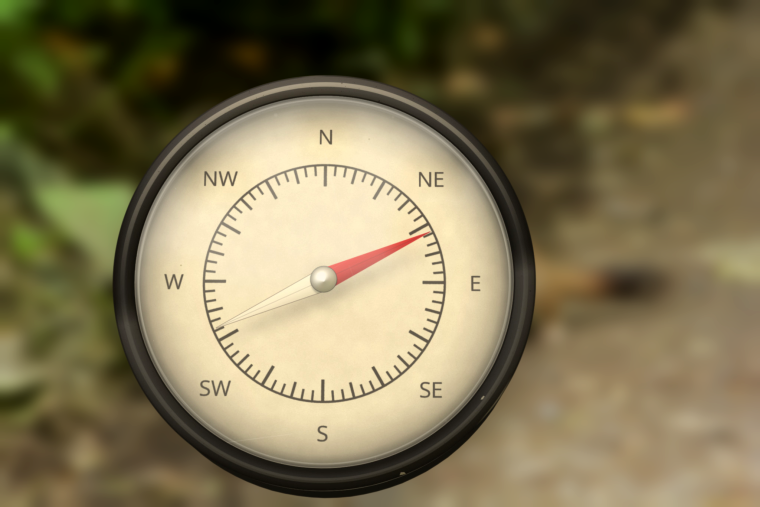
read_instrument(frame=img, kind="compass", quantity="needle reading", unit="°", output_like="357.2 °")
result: 65 °
